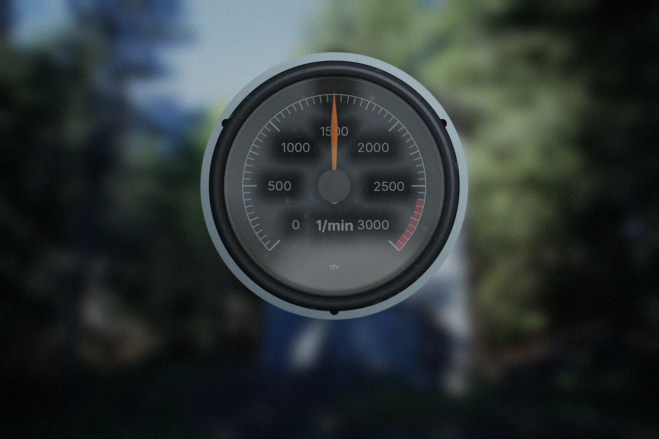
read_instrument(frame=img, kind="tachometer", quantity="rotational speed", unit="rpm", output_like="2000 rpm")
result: 1500 rpm
